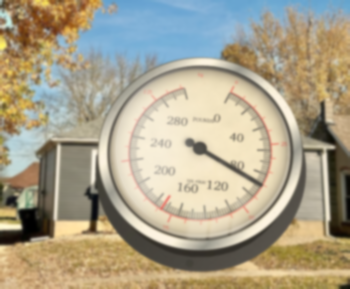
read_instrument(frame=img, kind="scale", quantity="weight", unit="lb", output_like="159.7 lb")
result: 90 lb
